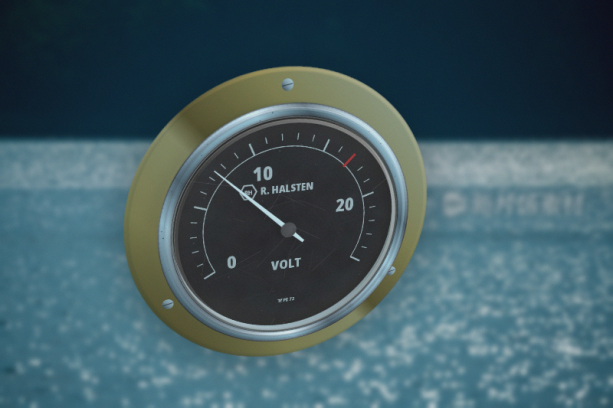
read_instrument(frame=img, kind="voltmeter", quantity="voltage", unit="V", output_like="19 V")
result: 7.5 V
